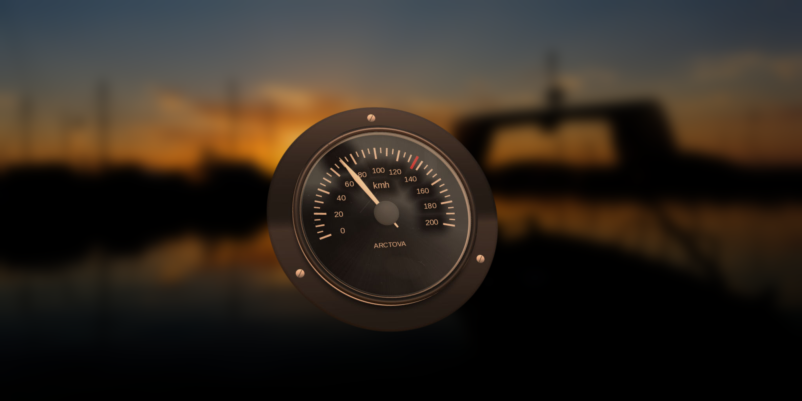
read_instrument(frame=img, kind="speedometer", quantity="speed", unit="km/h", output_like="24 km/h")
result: 70 km/h
